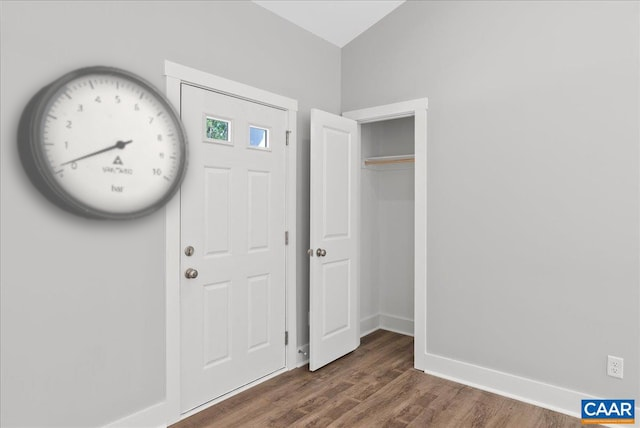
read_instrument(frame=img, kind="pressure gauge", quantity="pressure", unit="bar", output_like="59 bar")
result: 0.2 bar
